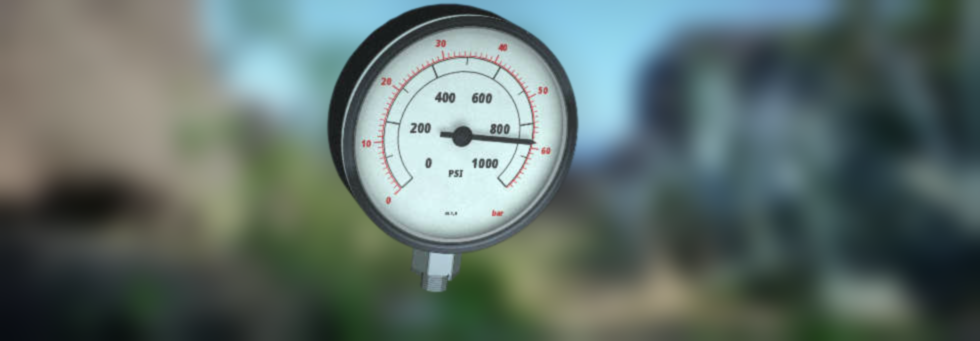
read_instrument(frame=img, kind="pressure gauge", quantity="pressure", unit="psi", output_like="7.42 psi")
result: 850 psi
